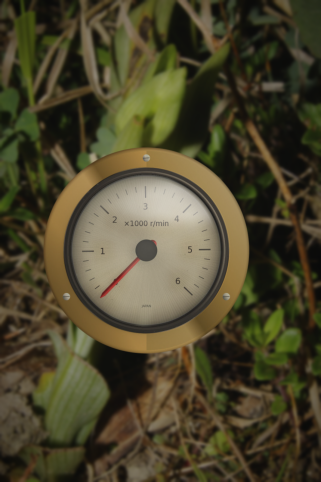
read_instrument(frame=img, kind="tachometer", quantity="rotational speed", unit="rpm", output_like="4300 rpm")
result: 0 rpm
